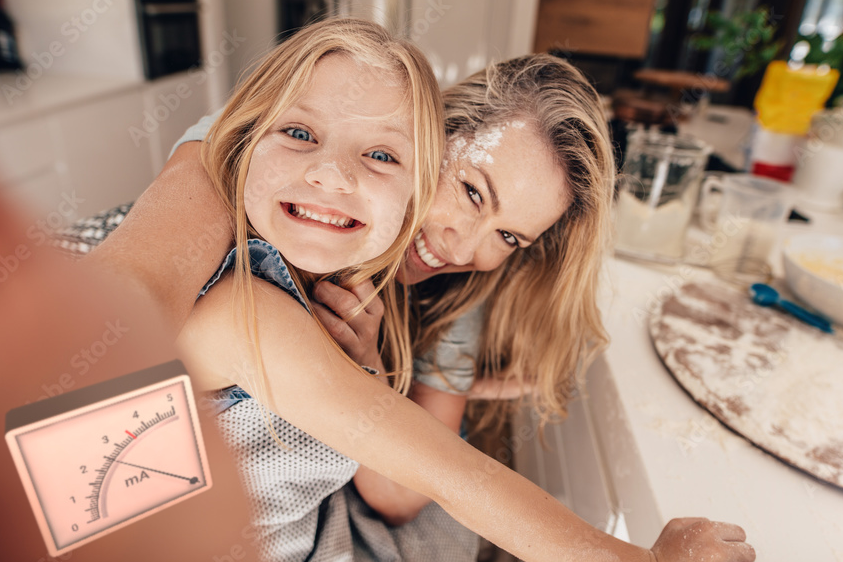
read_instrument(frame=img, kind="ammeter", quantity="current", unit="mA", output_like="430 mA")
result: 2.5 mA
